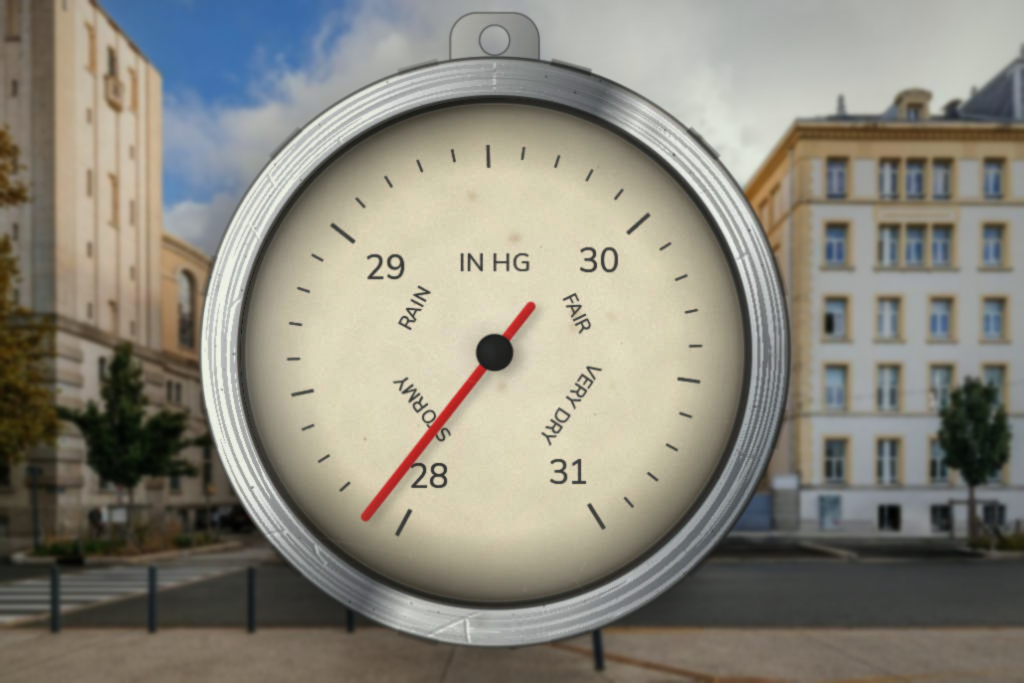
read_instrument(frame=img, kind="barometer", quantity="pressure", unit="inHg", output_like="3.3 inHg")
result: 28.1 inHg
